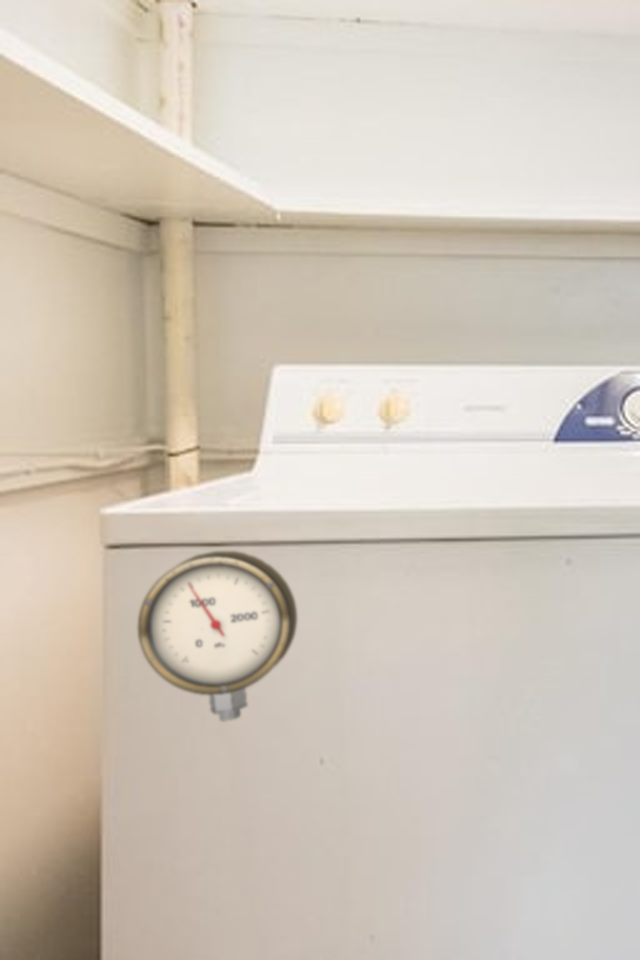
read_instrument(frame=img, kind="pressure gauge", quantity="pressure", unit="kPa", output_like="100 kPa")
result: 1000 kPa
